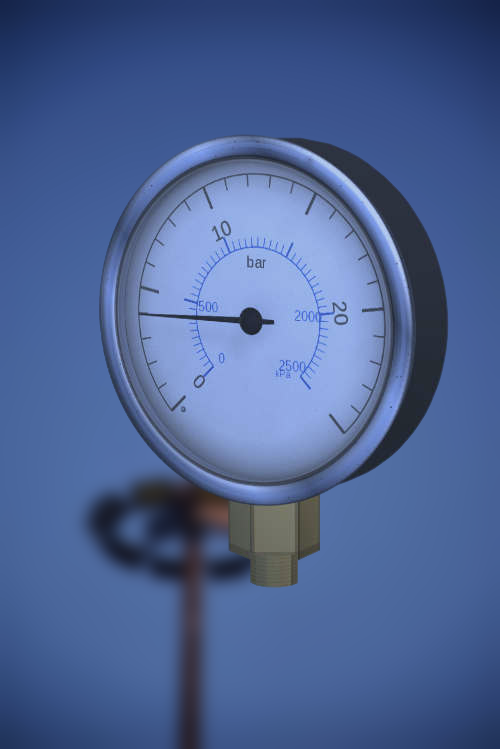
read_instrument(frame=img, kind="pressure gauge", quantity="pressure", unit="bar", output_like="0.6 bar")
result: 4 bar
